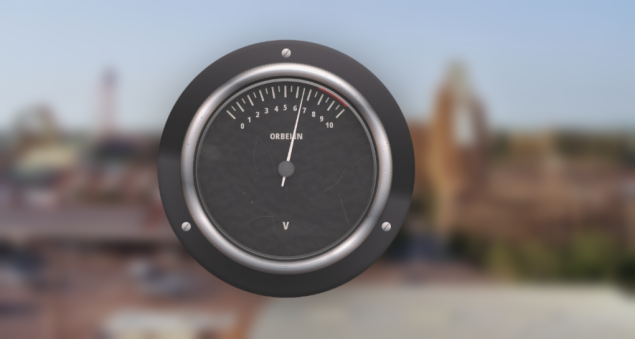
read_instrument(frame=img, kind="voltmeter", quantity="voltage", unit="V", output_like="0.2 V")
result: 6.5 V
